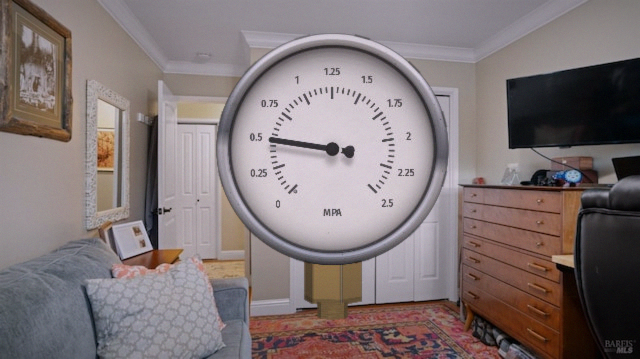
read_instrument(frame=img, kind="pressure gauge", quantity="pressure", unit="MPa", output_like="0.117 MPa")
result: 0.5 MPa
